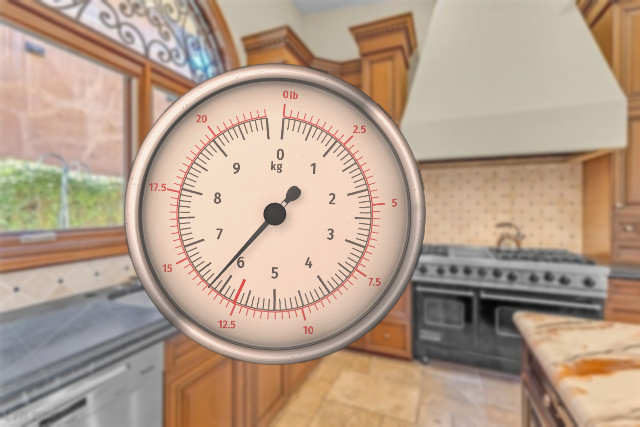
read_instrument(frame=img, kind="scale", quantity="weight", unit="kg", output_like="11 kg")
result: 6.2 kg
